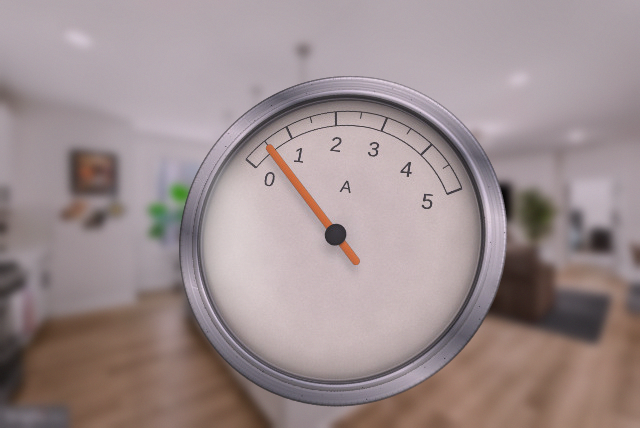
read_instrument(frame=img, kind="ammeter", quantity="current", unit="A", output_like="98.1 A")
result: 0.5 A
